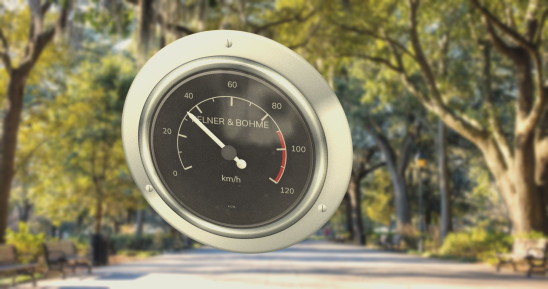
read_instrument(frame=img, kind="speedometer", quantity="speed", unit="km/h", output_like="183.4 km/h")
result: 35 km/h
